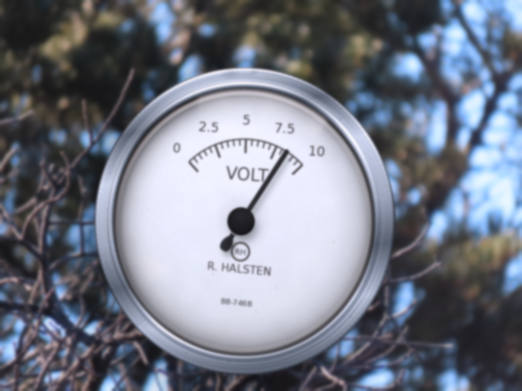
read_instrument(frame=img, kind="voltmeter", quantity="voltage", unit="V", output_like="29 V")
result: 8.5 V
